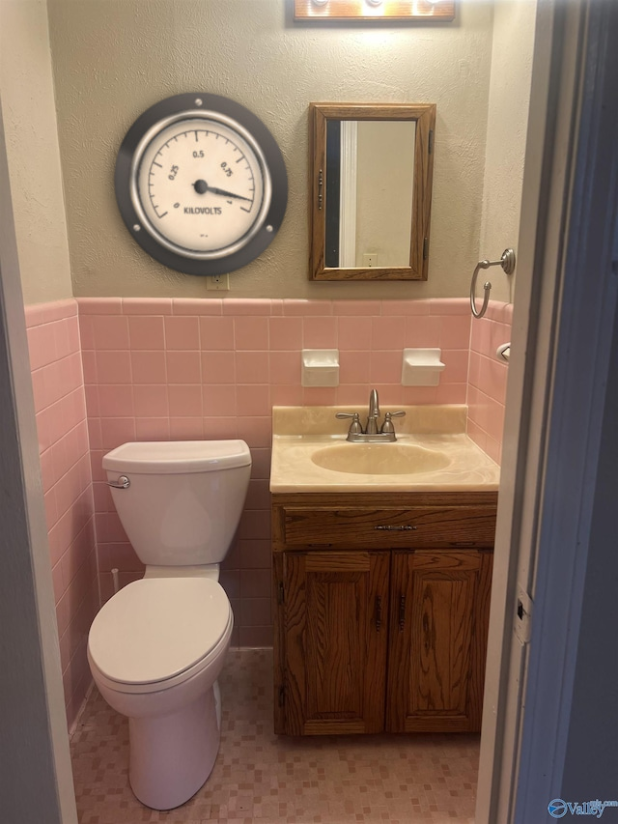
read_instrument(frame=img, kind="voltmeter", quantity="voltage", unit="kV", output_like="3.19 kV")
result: 0.95 kV
